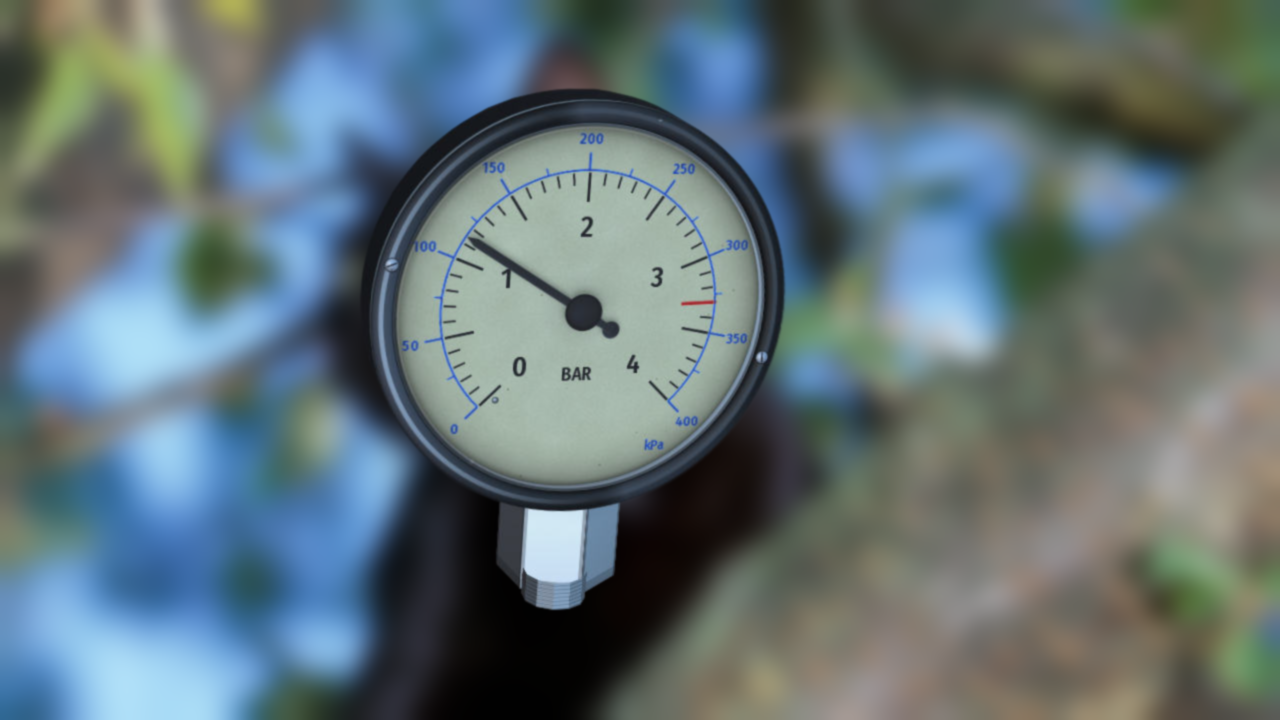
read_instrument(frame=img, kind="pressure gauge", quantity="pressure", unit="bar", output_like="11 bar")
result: 1.15 bar
